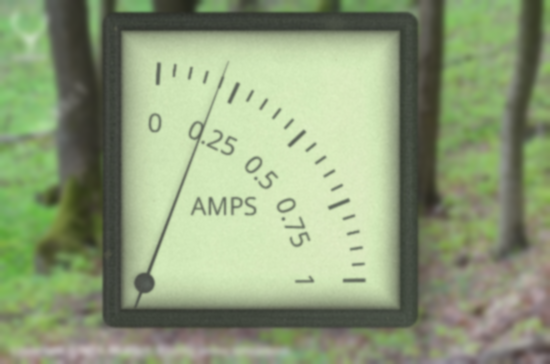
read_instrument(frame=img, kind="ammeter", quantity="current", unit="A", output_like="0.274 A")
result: 0.2 A
